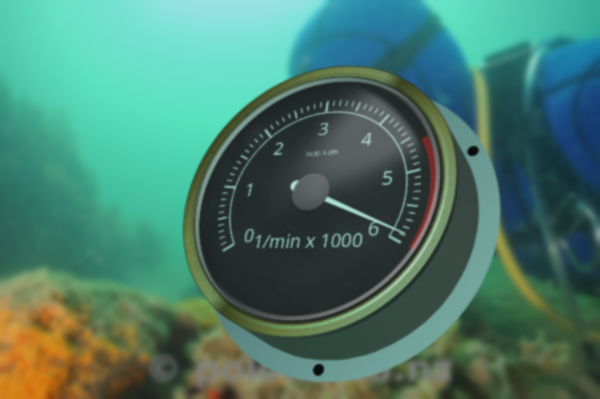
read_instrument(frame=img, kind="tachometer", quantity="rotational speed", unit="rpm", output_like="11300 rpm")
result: 5900 rpm
